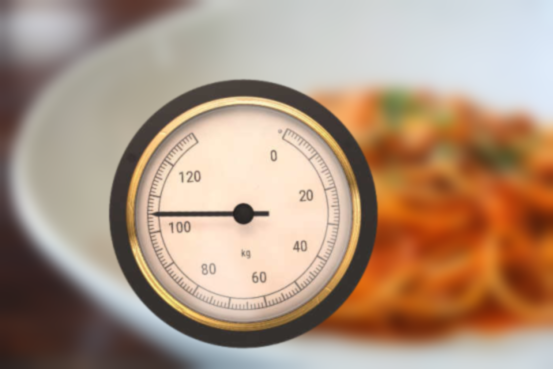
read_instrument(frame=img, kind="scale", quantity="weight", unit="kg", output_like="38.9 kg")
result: 105 kg
